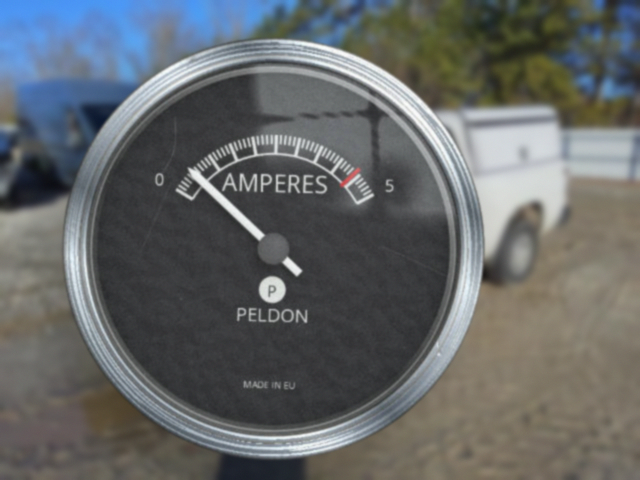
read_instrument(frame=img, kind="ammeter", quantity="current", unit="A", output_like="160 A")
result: 0.5 A
